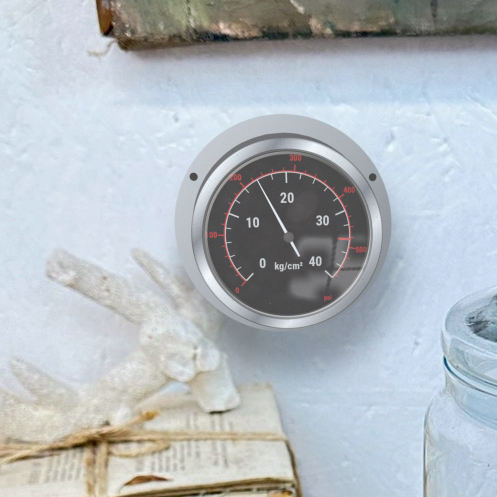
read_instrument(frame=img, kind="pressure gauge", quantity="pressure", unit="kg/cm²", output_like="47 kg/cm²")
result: 16 kg/cm²
